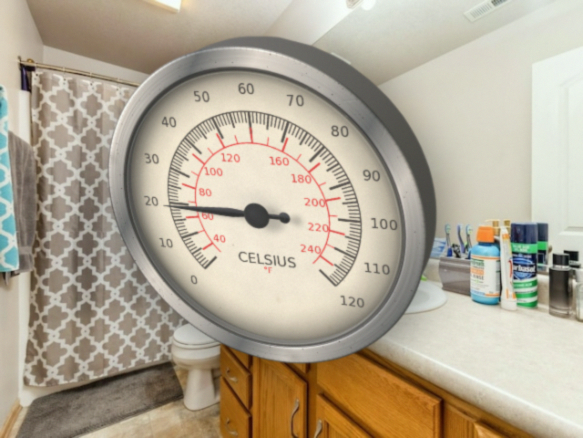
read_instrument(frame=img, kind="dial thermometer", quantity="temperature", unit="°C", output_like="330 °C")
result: 20 °C
